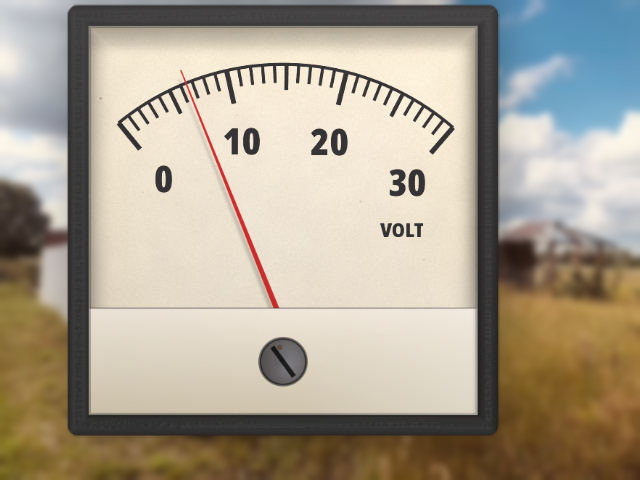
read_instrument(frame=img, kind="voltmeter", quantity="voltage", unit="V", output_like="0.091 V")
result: 6.5 V
